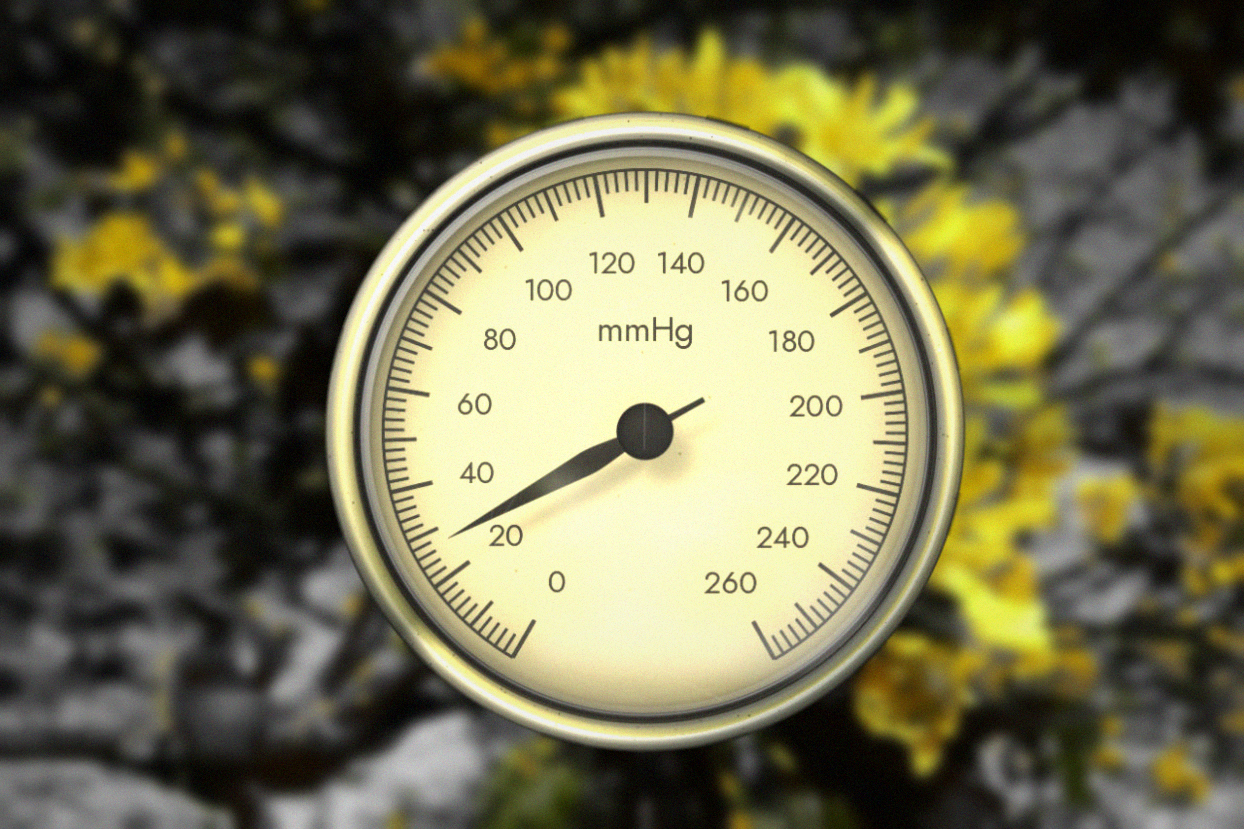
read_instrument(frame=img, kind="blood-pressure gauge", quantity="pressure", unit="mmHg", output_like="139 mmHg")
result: 27 mmHg
